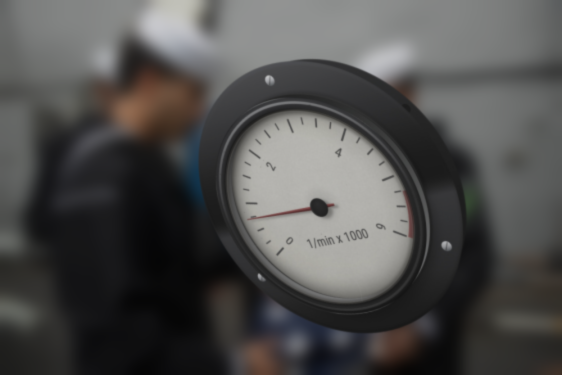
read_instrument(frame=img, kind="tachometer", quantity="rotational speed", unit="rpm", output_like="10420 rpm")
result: 750 rpm
